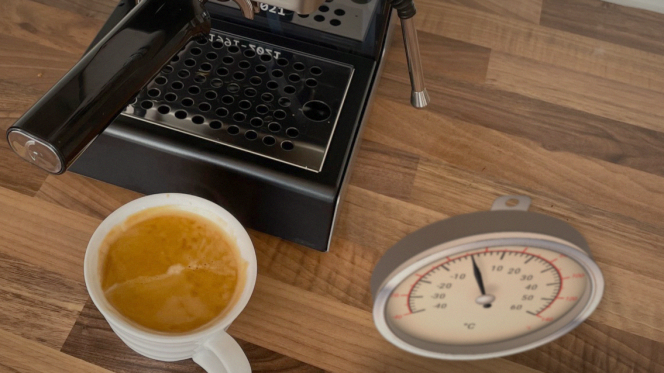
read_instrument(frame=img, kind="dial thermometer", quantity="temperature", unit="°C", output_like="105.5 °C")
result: 0 °C
